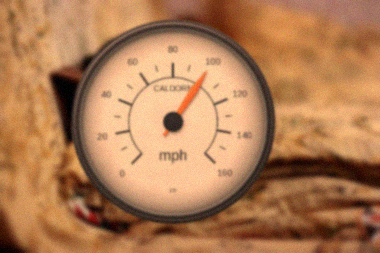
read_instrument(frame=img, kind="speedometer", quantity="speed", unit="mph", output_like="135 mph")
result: 100 mph
